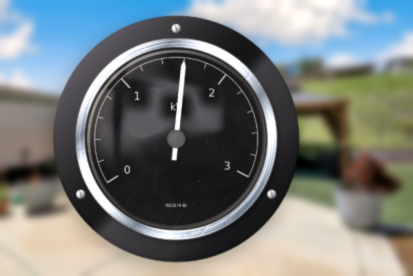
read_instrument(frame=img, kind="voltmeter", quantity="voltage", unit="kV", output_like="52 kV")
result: 1.6 kV
